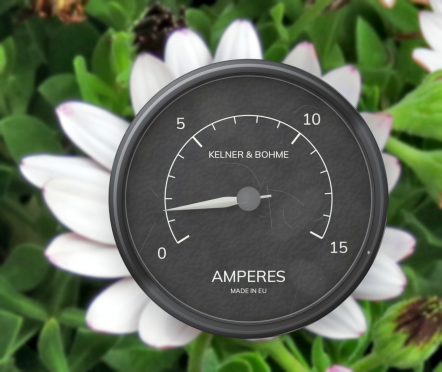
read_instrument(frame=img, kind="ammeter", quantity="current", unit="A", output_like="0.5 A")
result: 1.5 A
